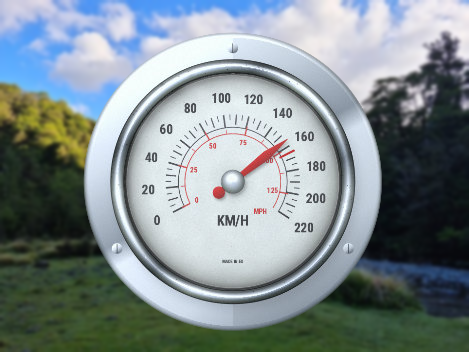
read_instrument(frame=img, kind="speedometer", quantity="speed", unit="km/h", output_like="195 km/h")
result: 155 km/h
